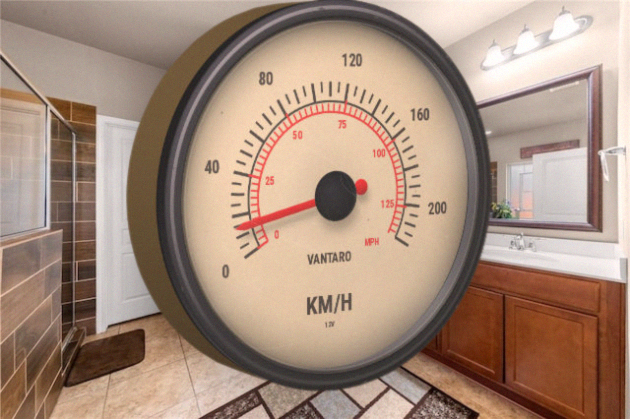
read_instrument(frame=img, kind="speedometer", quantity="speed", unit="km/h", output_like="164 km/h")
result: 15 km/h
